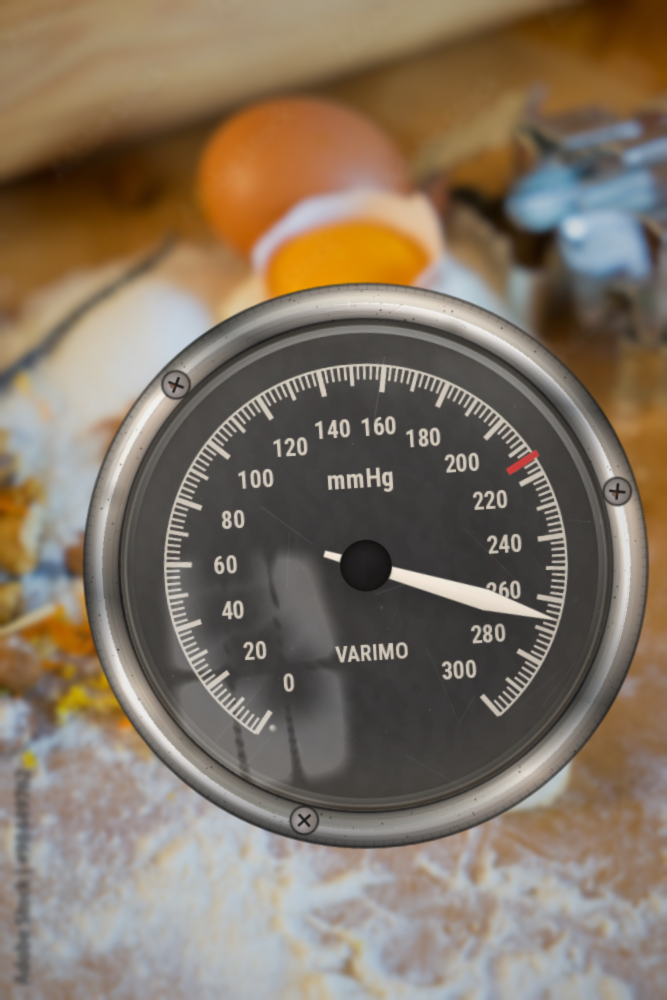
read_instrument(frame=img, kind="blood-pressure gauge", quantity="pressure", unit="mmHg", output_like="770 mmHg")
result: 266 mmHg
